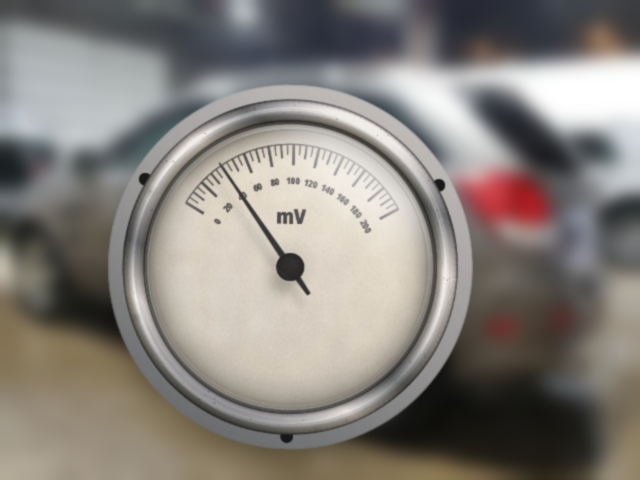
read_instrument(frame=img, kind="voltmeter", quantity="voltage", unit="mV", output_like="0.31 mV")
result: 40 mV
